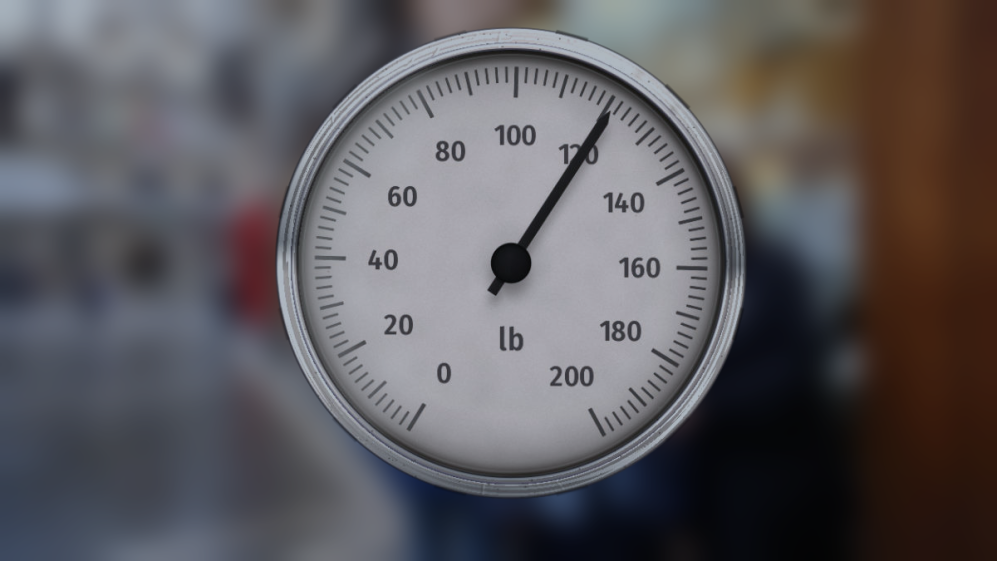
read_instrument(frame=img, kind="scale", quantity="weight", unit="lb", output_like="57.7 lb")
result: 121 lb
